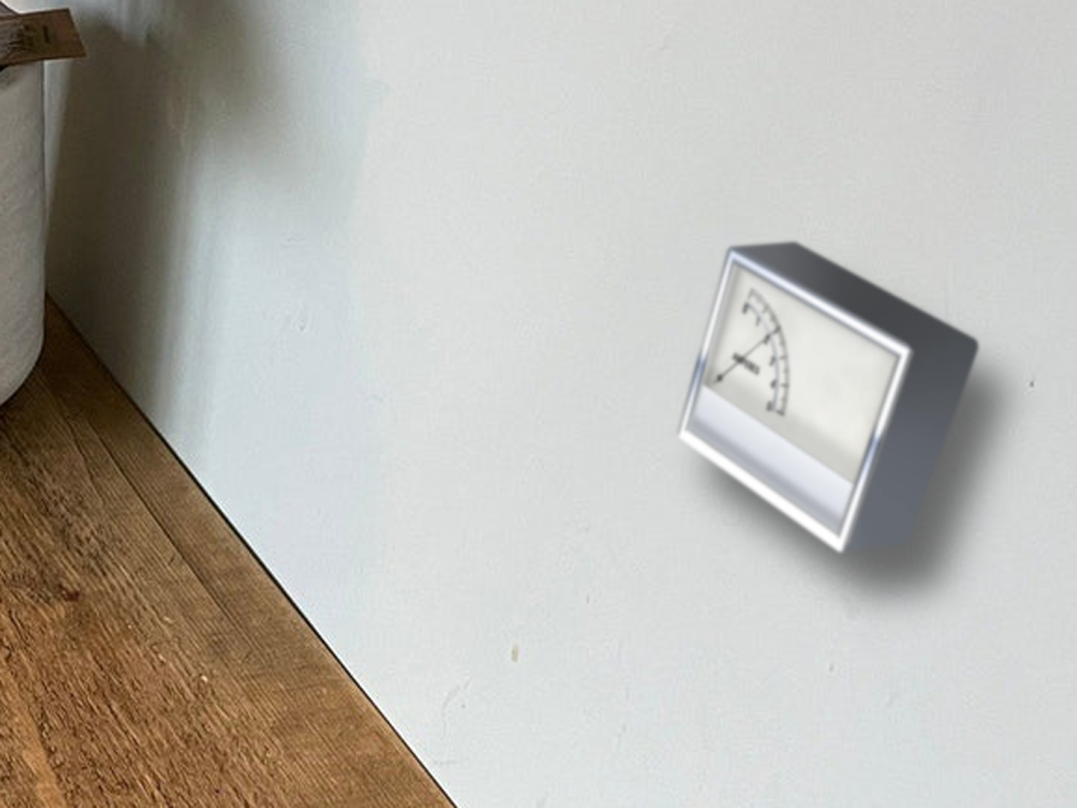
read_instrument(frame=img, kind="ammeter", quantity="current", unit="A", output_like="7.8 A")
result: 2 A
